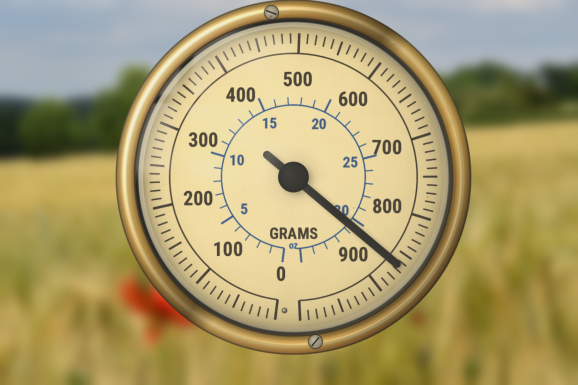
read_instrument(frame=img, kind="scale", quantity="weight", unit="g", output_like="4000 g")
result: 865 g
